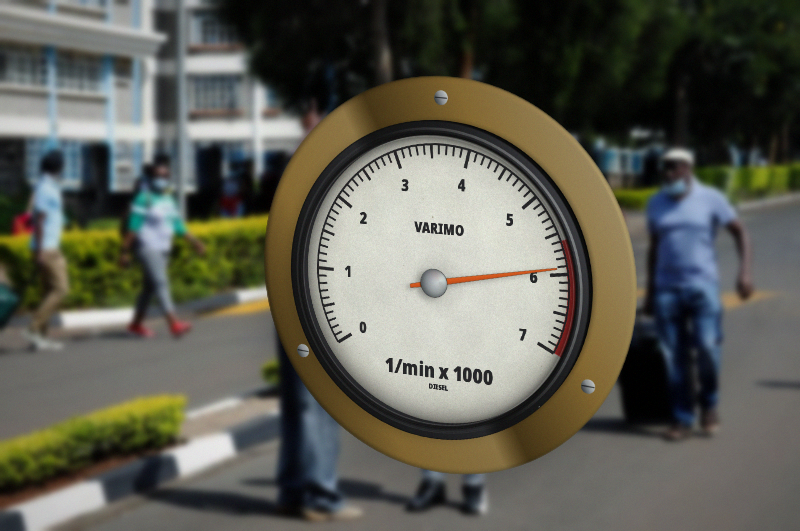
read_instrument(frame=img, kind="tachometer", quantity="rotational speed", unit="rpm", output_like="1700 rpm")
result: 5900 rpm
